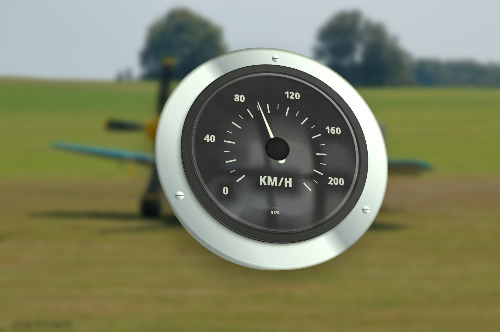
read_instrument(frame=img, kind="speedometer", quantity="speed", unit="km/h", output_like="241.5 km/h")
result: 90 km/h
